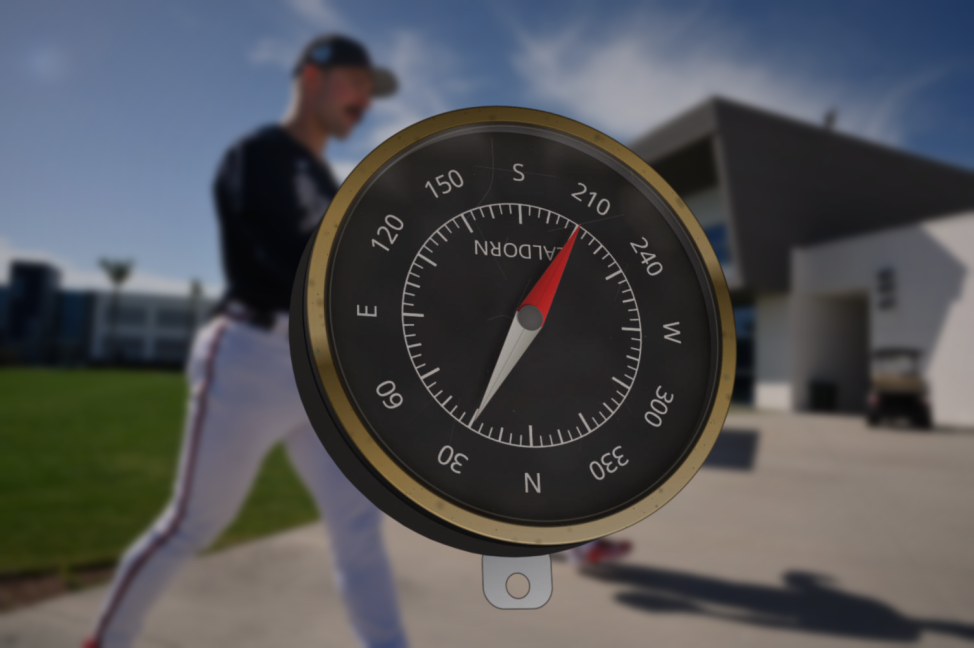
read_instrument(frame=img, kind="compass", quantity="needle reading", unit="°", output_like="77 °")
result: 210 °
